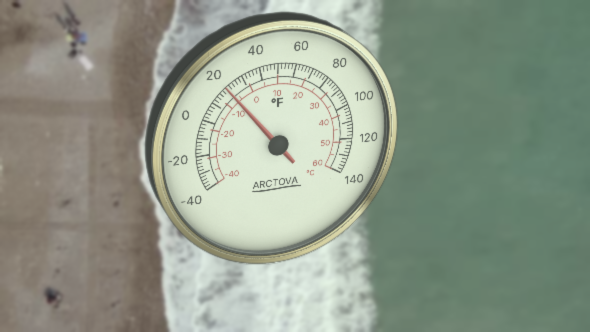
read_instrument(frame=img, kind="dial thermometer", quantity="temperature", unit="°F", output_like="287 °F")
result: 20 °F
